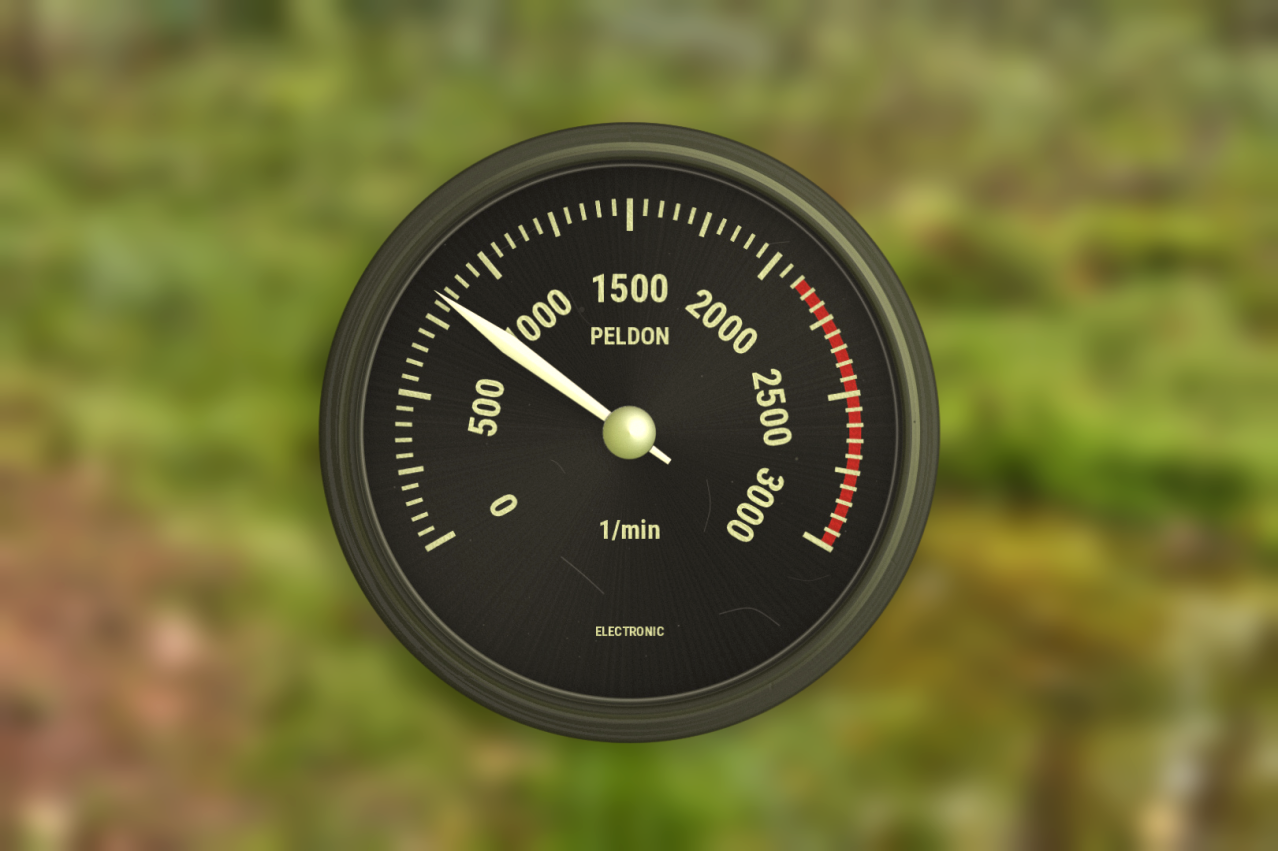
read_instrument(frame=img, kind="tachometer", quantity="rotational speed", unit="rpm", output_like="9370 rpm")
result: 825 rpm
